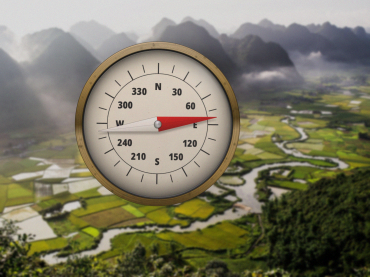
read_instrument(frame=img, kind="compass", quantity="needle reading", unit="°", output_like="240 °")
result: 82.5 °
